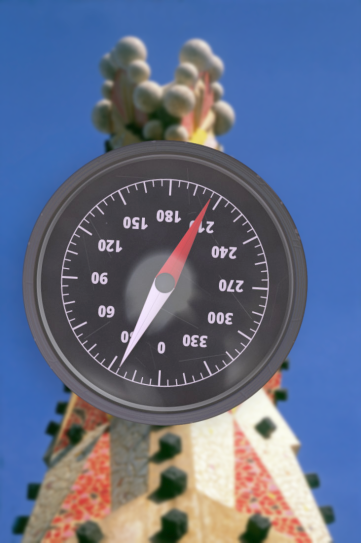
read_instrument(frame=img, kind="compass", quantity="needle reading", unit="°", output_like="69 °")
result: 205 °
